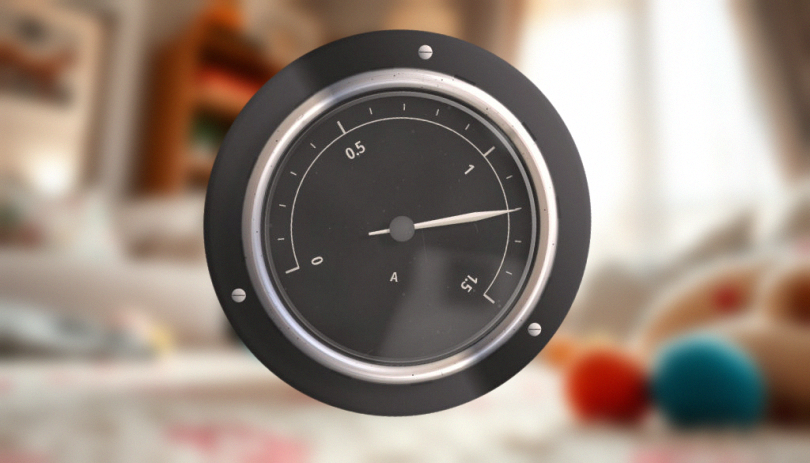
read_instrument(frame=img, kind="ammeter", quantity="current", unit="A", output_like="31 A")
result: 1.2 A
